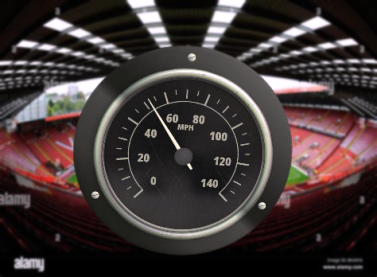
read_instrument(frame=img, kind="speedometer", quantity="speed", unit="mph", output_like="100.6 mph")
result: 52.5 mph
